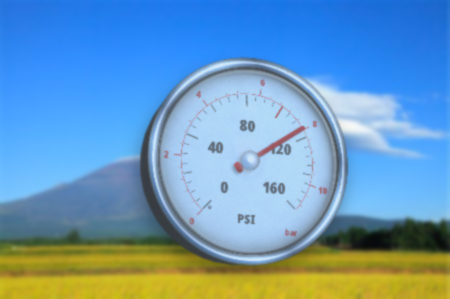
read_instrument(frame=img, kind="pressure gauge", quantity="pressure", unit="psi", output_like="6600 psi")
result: 115 psi
